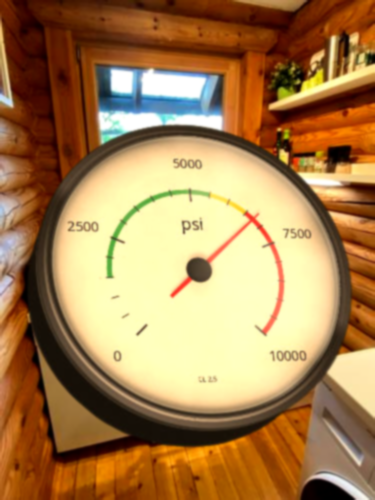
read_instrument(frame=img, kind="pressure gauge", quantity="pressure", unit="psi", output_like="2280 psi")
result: 6750 psi
